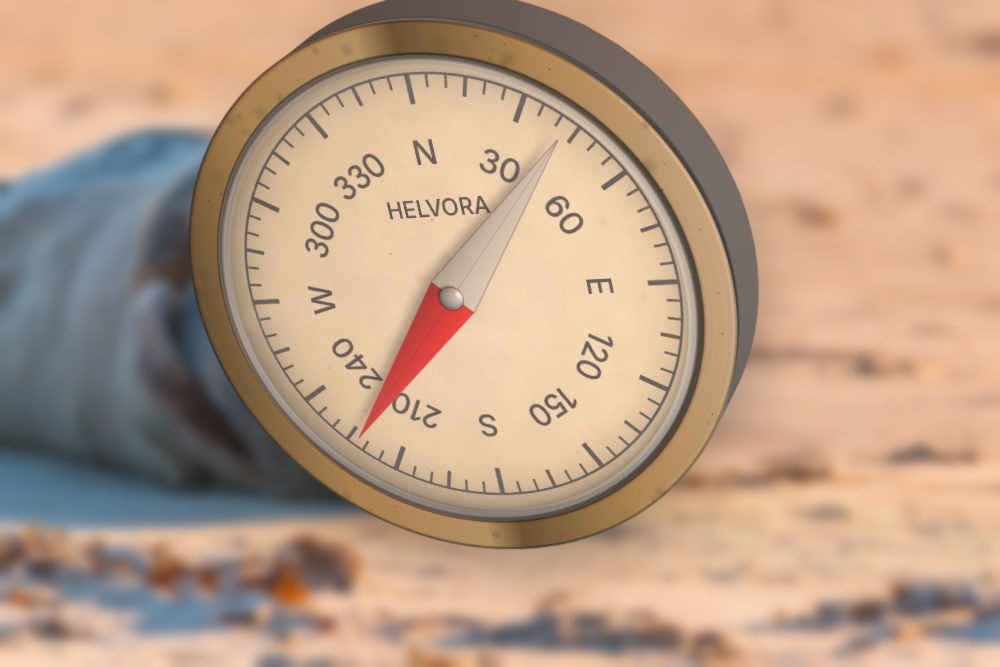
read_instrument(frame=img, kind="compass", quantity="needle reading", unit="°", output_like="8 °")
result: 222.5 °
